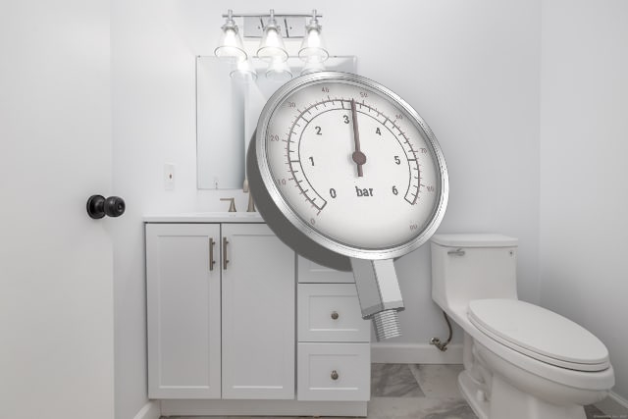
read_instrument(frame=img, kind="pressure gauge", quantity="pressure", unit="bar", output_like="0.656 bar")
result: 3.2 bar
